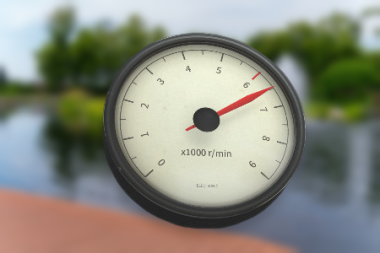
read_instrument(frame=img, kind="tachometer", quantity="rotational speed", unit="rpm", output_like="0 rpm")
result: 6500 rpm
